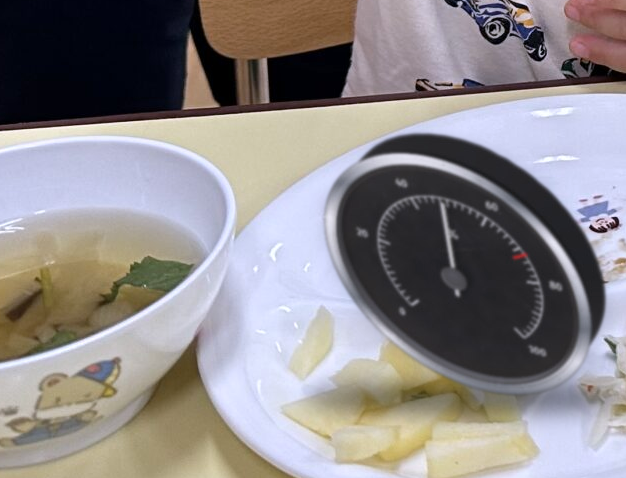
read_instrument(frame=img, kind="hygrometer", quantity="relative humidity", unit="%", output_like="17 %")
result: 50 %
